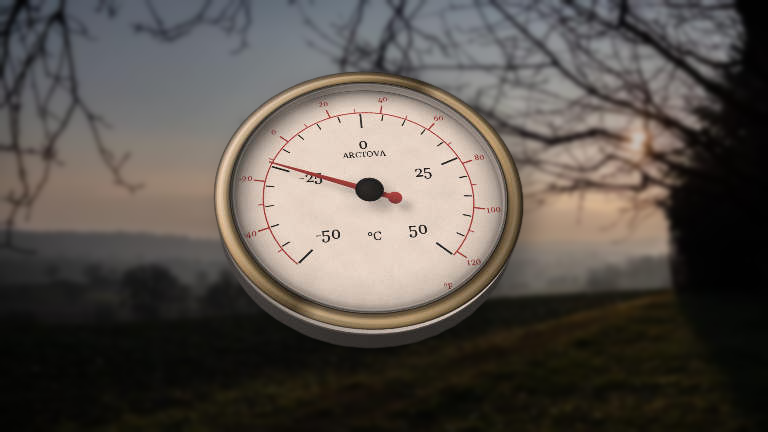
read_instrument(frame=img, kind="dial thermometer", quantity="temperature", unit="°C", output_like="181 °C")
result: -25 °C
